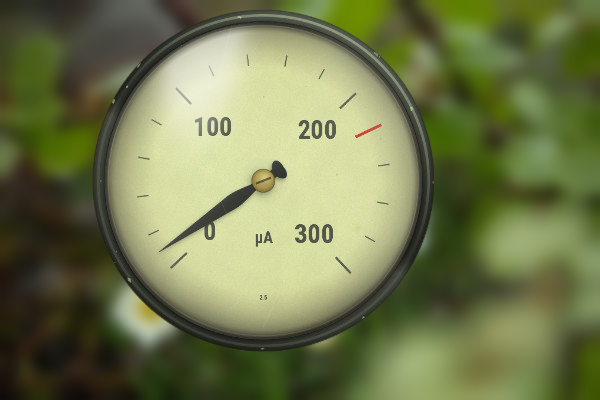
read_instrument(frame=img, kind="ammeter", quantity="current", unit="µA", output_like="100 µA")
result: 10 µA
